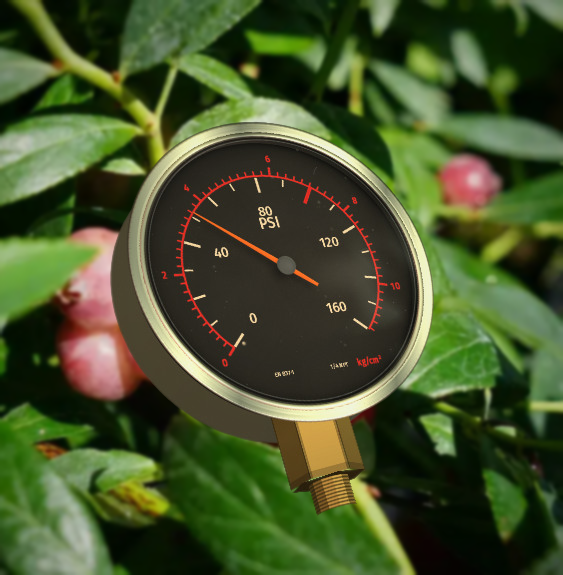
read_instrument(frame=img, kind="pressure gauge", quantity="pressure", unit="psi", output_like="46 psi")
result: 50 psi
